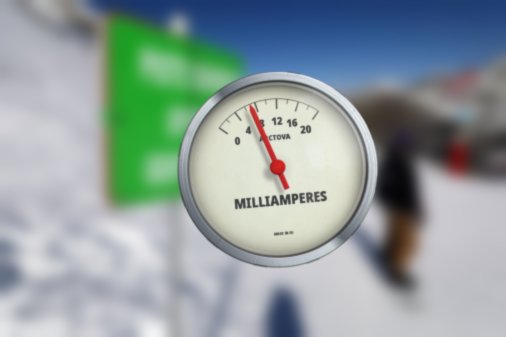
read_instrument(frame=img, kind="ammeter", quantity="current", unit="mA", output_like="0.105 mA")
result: 7 mA
